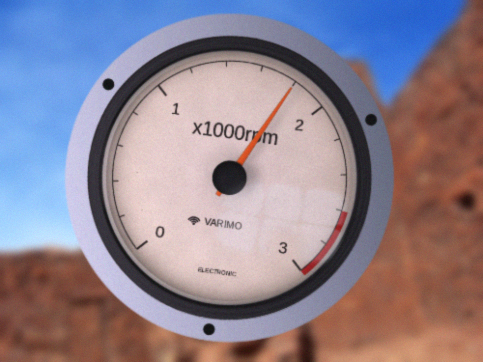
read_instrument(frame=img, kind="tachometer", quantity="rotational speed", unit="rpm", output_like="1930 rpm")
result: 1800 rpm
